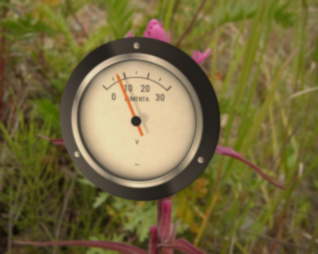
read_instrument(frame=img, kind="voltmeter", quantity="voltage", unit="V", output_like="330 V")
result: 7.5 V
